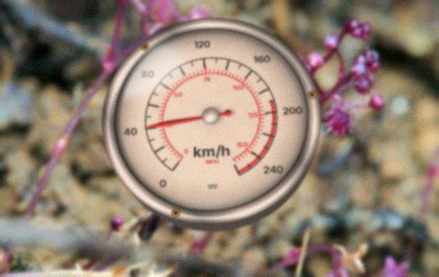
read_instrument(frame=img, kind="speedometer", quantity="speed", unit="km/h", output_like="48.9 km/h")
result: 40 km/h
